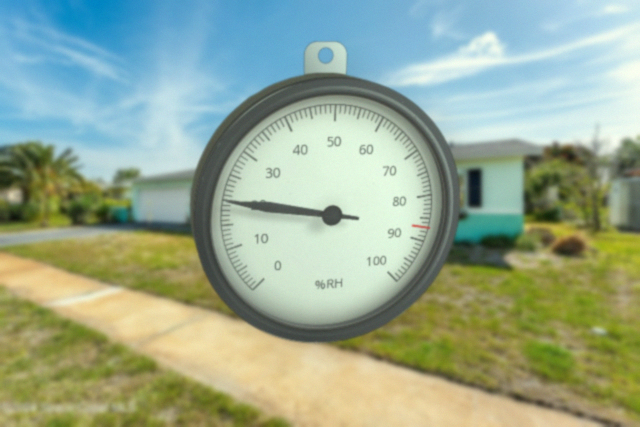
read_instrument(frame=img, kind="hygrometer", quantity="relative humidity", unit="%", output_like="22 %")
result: 20 %
